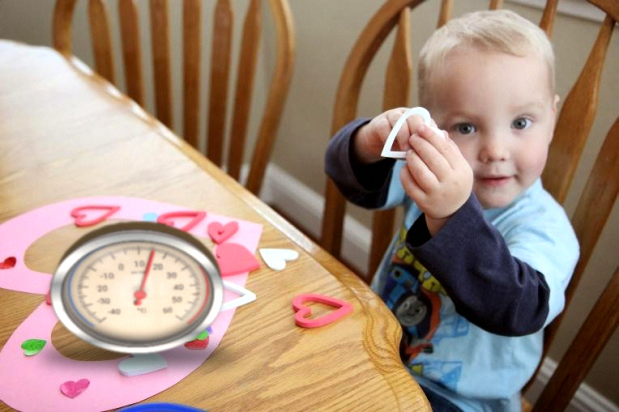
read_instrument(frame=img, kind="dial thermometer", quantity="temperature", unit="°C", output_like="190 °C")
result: 15 °C
